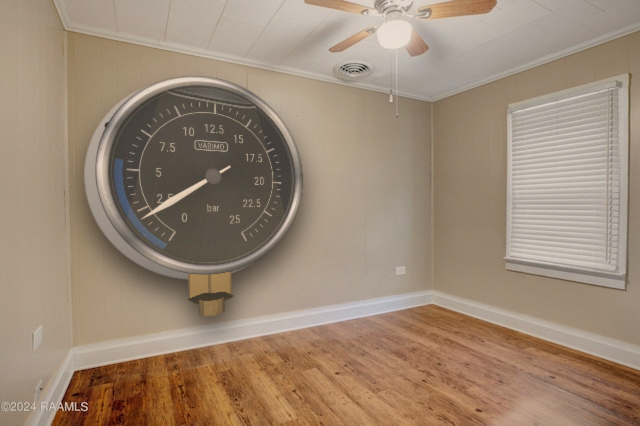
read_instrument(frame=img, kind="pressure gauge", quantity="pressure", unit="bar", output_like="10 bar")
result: 2 bar
